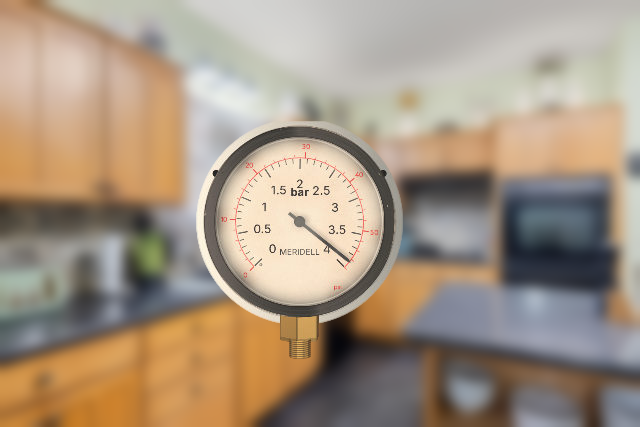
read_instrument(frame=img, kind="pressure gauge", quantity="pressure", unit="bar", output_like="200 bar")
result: 3.9 bar
